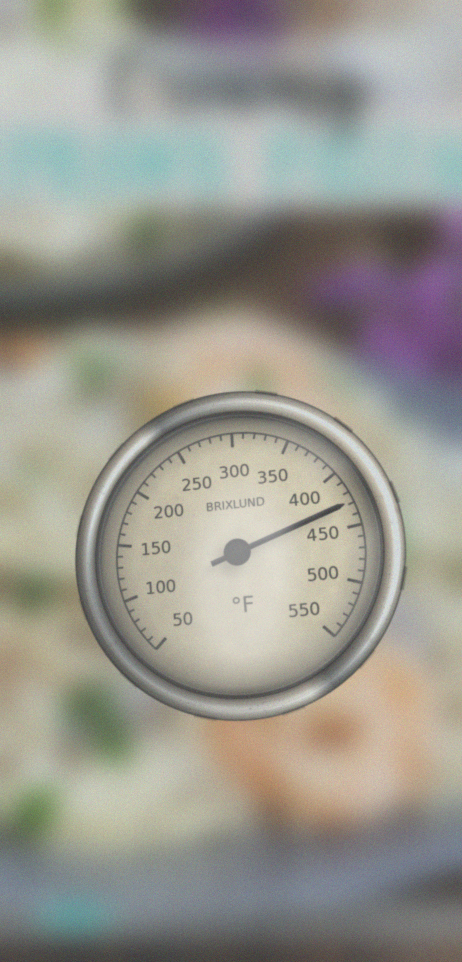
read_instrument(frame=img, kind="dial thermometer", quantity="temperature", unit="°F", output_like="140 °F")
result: 430 °F
